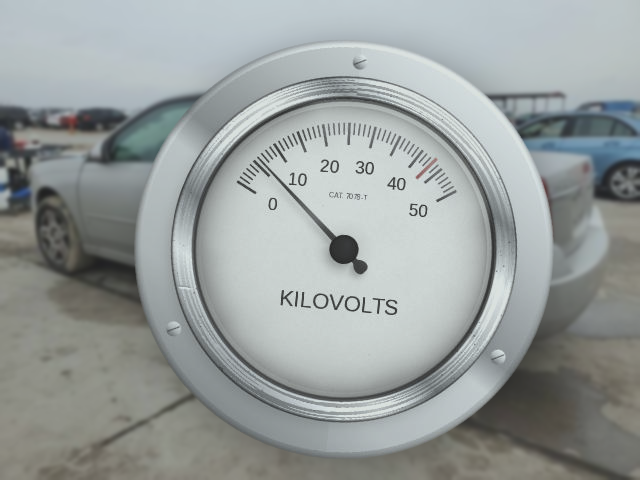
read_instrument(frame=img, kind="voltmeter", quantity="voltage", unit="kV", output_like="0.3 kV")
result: 6 kV
